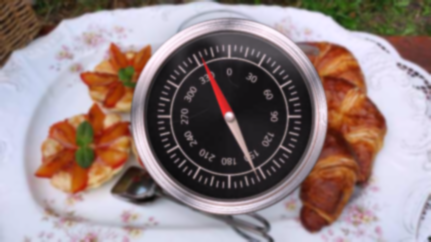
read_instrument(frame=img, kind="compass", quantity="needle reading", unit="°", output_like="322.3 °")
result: 335 °
